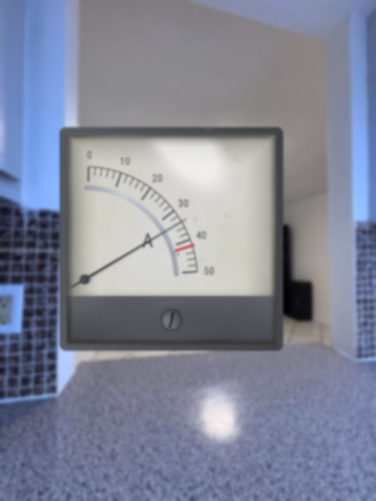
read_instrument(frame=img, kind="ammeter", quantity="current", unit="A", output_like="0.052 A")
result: 34 A
